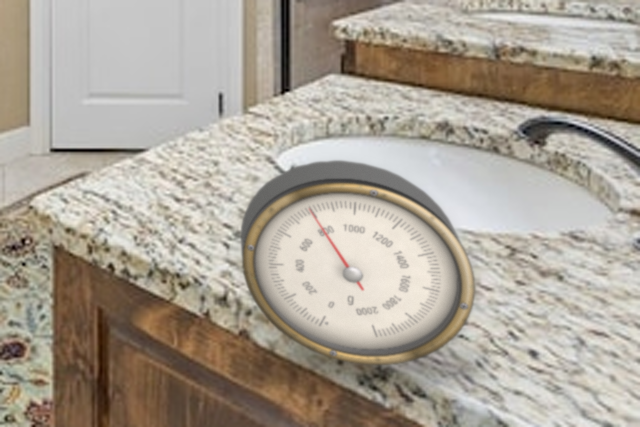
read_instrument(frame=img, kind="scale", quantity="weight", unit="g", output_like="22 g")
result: 800 g
